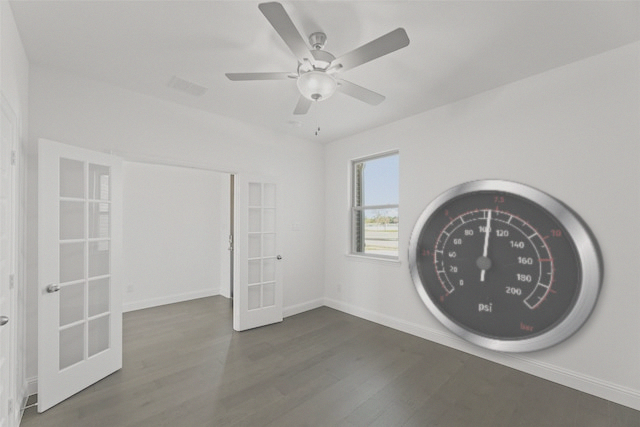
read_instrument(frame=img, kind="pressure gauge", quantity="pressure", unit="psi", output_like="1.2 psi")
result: 105 psi
